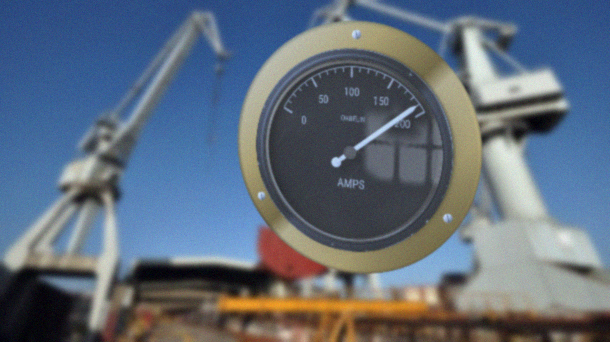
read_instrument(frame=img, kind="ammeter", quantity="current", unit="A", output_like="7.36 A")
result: 190 A
